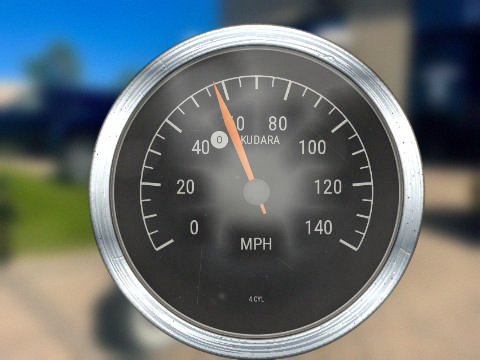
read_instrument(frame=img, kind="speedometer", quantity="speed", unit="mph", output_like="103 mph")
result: 57.5 mph
